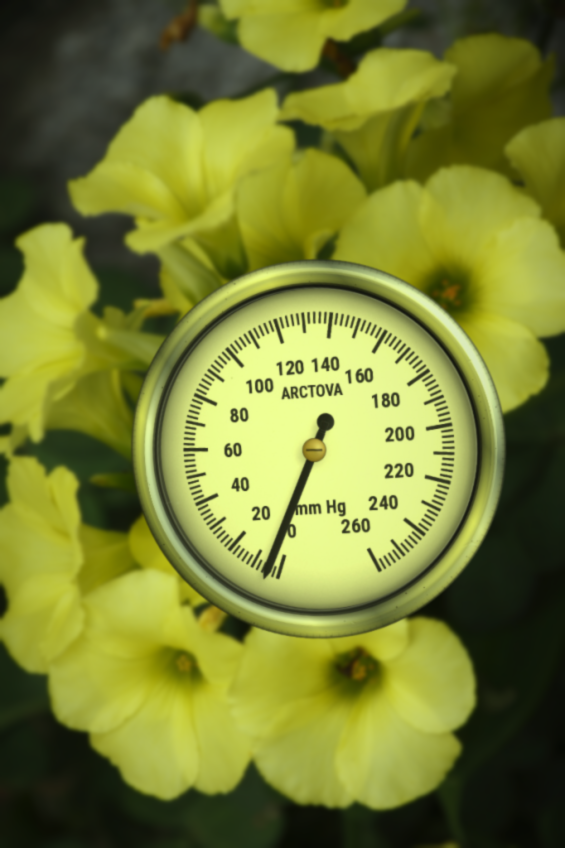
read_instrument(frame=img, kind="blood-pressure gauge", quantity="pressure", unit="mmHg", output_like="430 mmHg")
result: 4 mmHg
